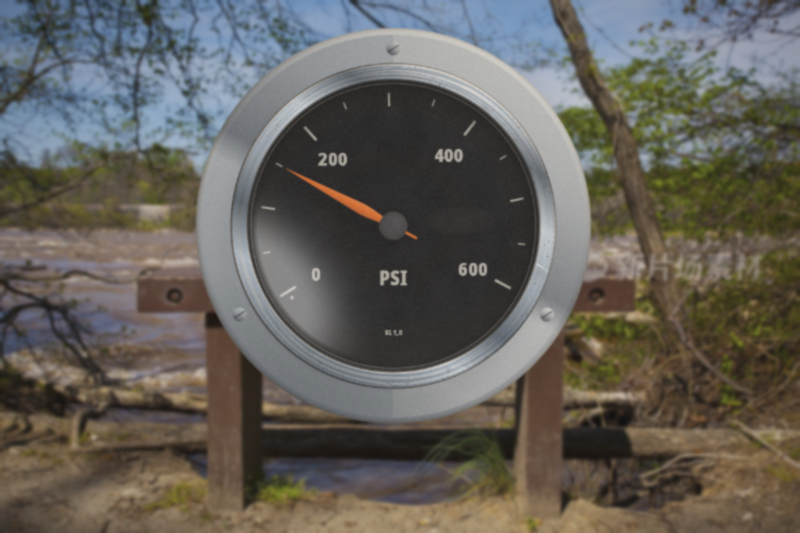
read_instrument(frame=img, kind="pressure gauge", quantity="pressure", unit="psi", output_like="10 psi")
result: 150 psi
